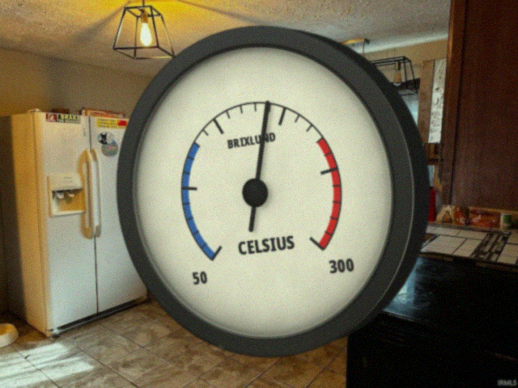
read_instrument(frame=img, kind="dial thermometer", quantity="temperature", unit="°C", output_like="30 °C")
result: 190 °C
